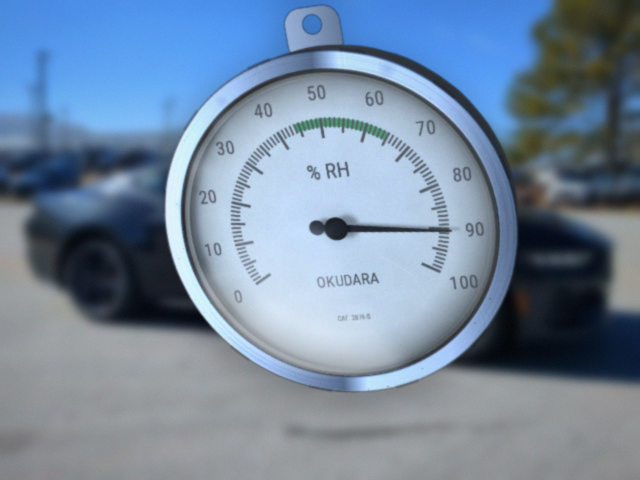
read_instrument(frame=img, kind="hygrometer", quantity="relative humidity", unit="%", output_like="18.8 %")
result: 90 %
